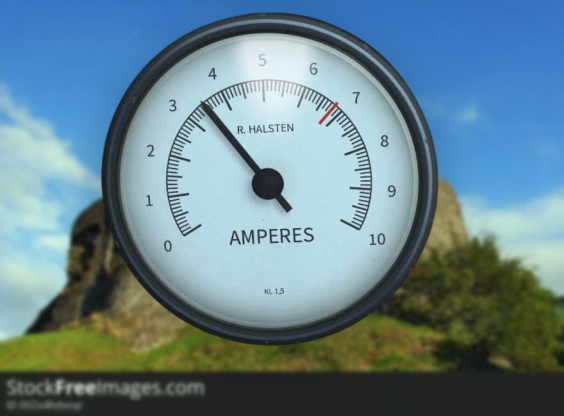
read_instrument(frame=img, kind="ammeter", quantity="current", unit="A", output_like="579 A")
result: 3.5 A
